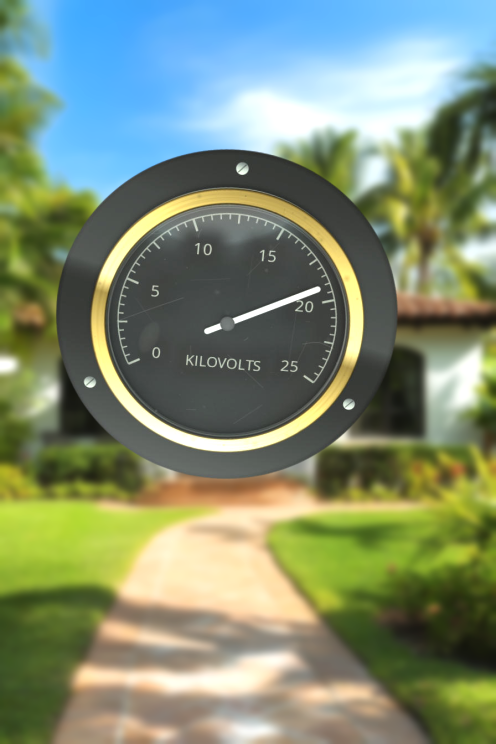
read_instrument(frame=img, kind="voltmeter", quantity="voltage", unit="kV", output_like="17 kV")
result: 19 kV
